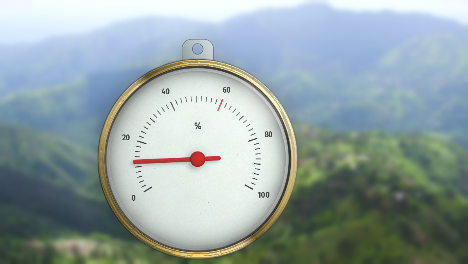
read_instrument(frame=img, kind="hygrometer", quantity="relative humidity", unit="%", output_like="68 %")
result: 12 %
